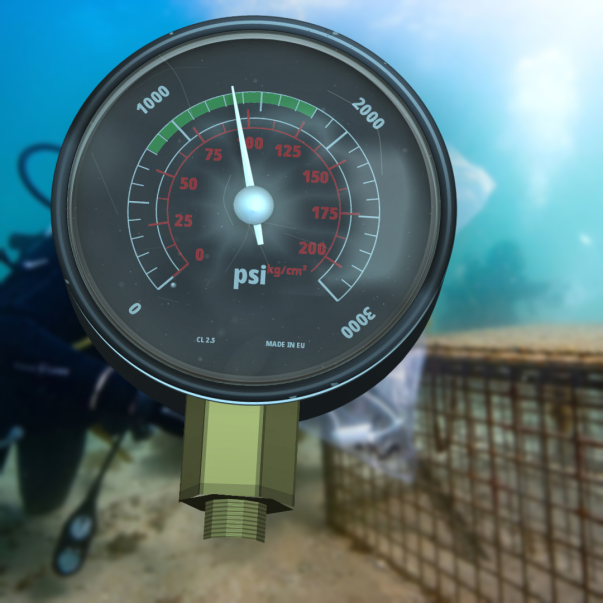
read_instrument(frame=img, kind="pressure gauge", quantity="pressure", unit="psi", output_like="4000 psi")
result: 1350 psi
